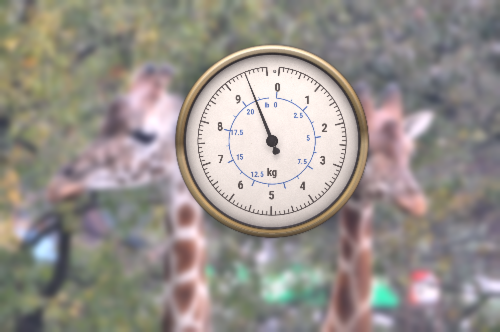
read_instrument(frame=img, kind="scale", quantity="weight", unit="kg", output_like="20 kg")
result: 9.5 kg
